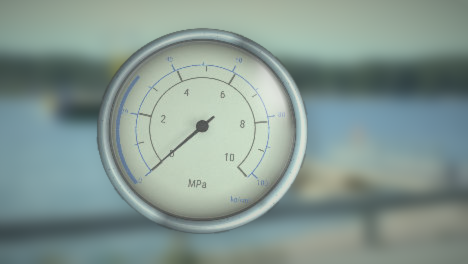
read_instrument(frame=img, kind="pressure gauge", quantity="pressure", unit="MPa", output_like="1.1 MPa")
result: 0 MPa
